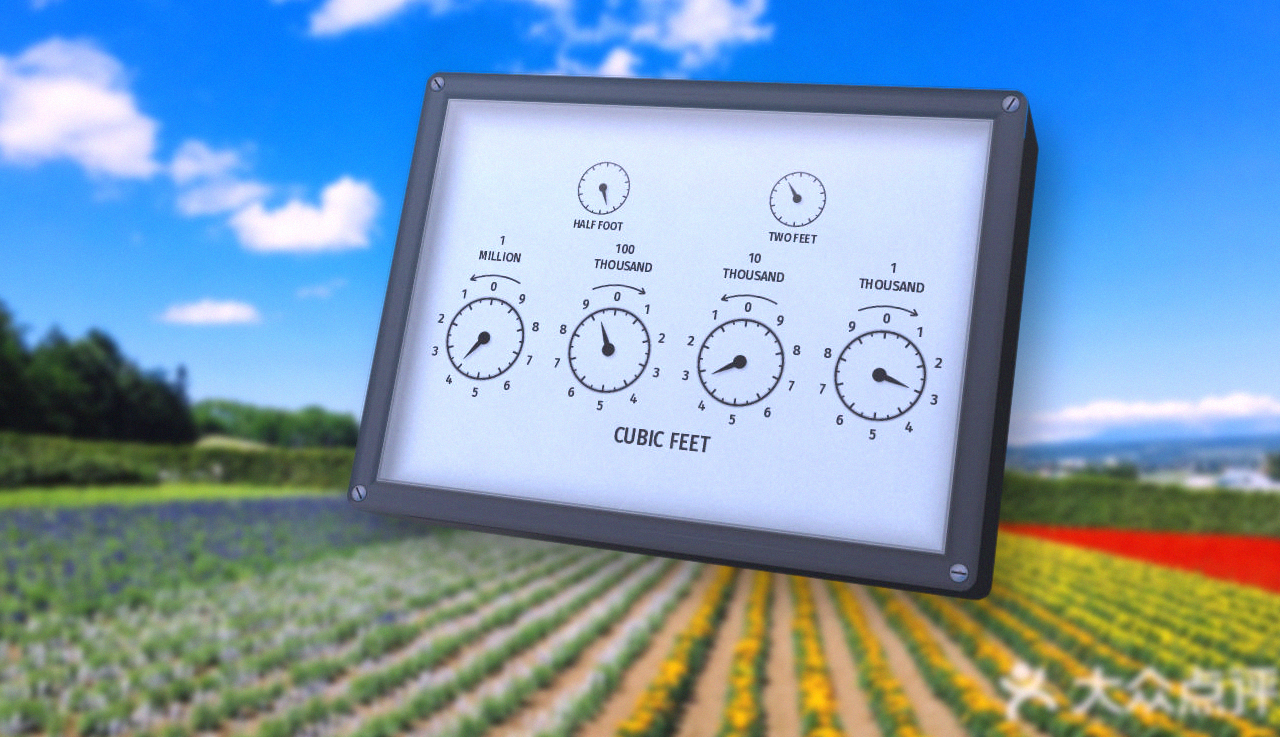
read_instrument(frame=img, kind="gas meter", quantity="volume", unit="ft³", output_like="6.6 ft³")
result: 393300 ft³
